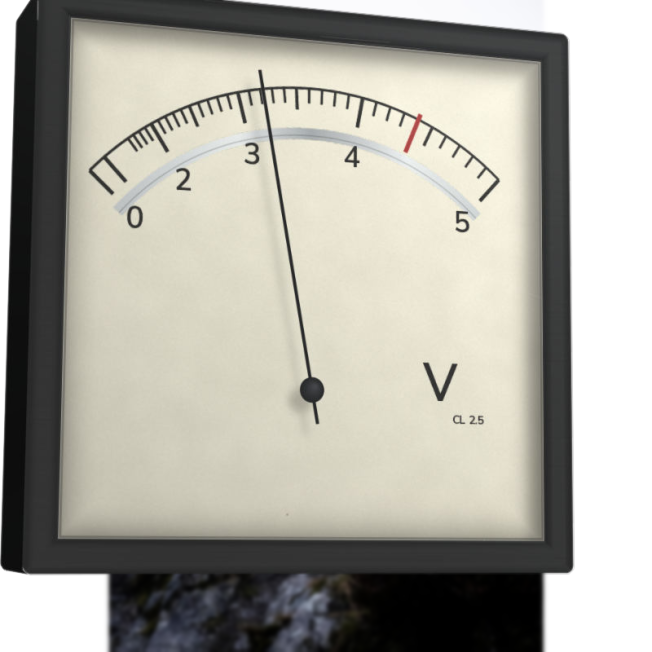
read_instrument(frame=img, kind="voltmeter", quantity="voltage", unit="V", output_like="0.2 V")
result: 3.2 V
